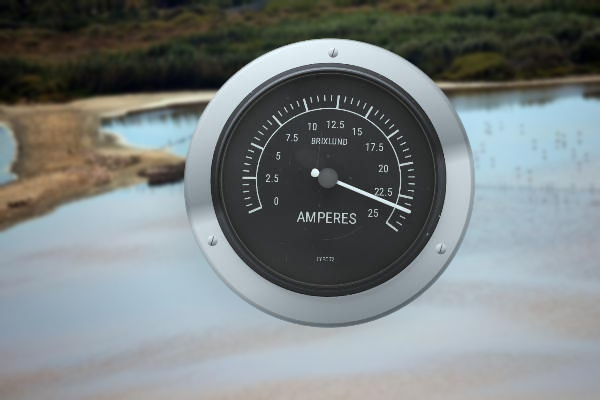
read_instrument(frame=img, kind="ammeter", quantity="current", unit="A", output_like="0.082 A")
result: 23.5 A
